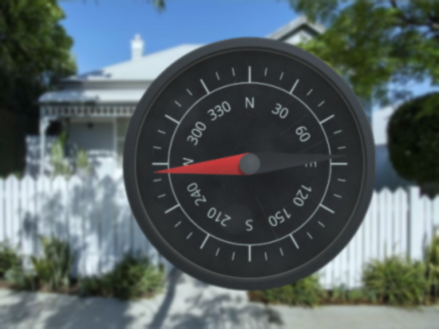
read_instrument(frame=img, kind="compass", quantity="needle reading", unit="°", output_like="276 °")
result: 265 °
